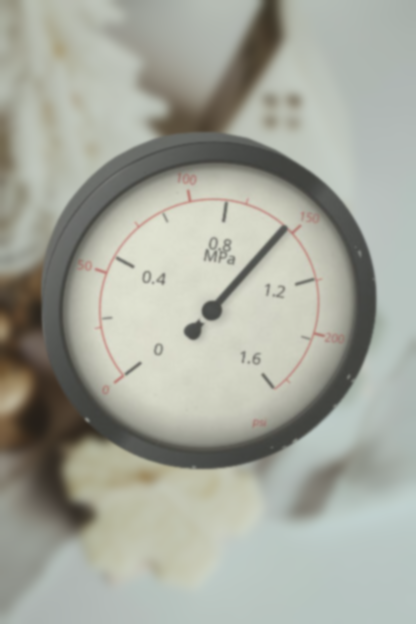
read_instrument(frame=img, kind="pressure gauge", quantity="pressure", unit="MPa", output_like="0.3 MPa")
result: 1 MPa
